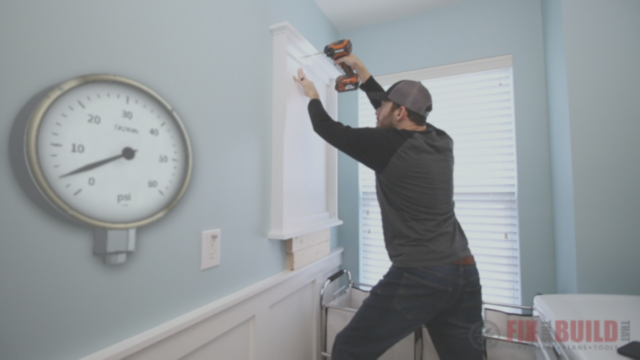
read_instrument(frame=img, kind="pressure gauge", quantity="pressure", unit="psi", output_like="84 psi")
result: 4 psi
